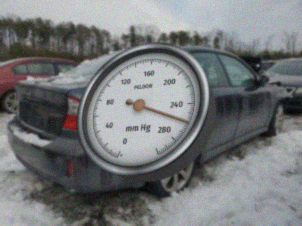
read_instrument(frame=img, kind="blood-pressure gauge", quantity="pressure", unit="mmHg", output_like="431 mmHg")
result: 260 mmHg
